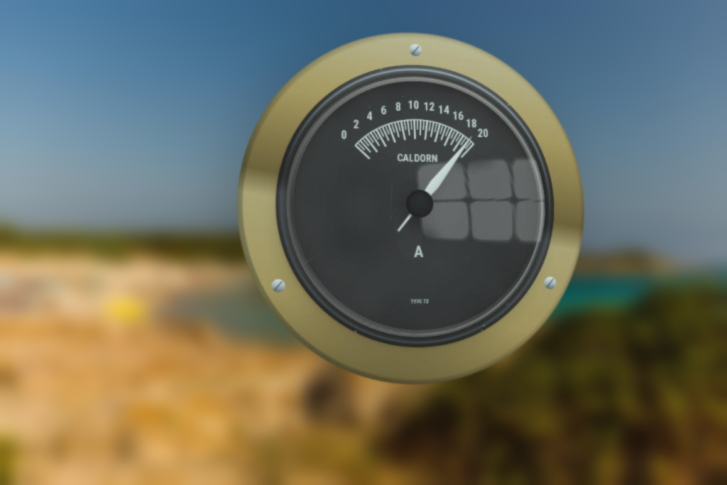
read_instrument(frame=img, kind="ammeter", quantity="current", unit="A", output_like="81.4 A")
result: 19 A
